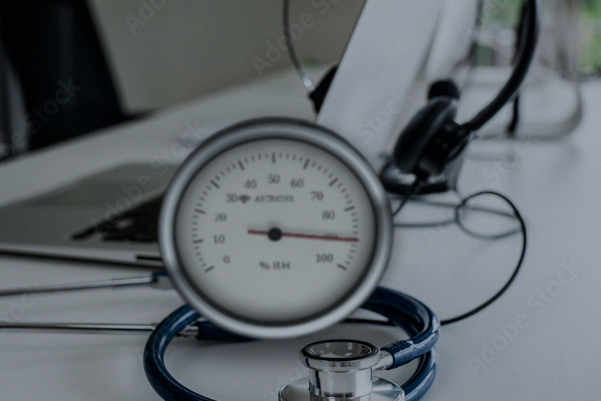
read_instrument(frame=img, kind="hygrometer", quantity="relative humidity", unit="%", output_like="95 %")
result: 90 %
